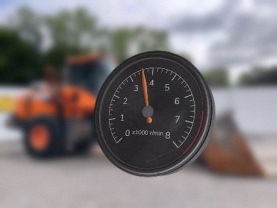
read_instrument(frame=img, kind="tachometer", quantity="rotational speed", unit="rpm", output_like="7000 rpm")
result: 3600 rpm
